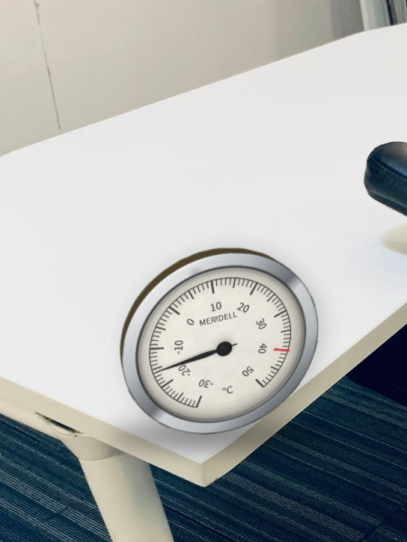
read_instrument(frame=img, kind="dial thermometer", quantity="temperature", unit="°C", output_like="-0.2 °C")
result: -15 °C
